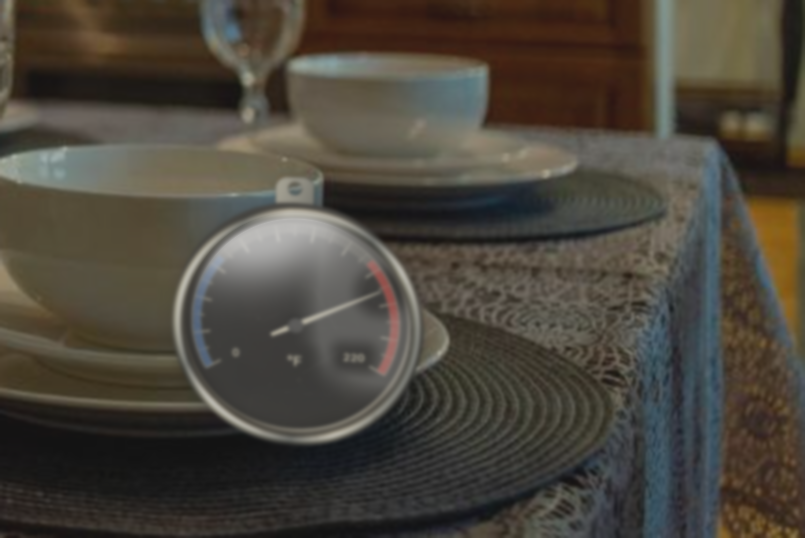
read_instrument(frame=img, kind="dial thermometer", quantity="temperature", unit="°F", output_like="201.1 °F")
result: 170 °F
